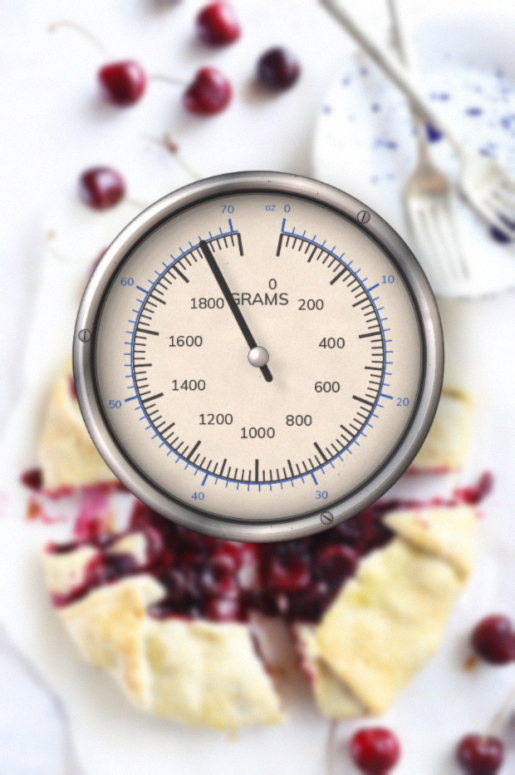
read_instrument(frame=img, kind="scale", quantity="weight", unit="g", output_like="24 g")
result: 1900 g
